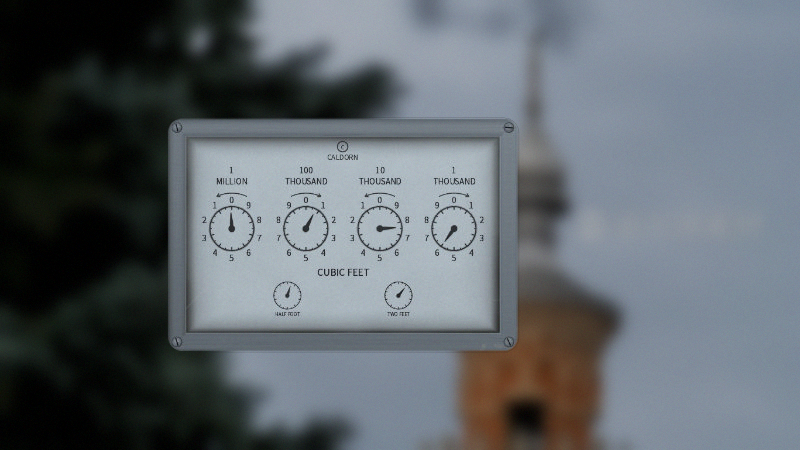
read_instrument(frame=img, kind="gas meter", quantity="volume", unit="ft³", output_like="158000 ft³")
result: 7600 ft³
